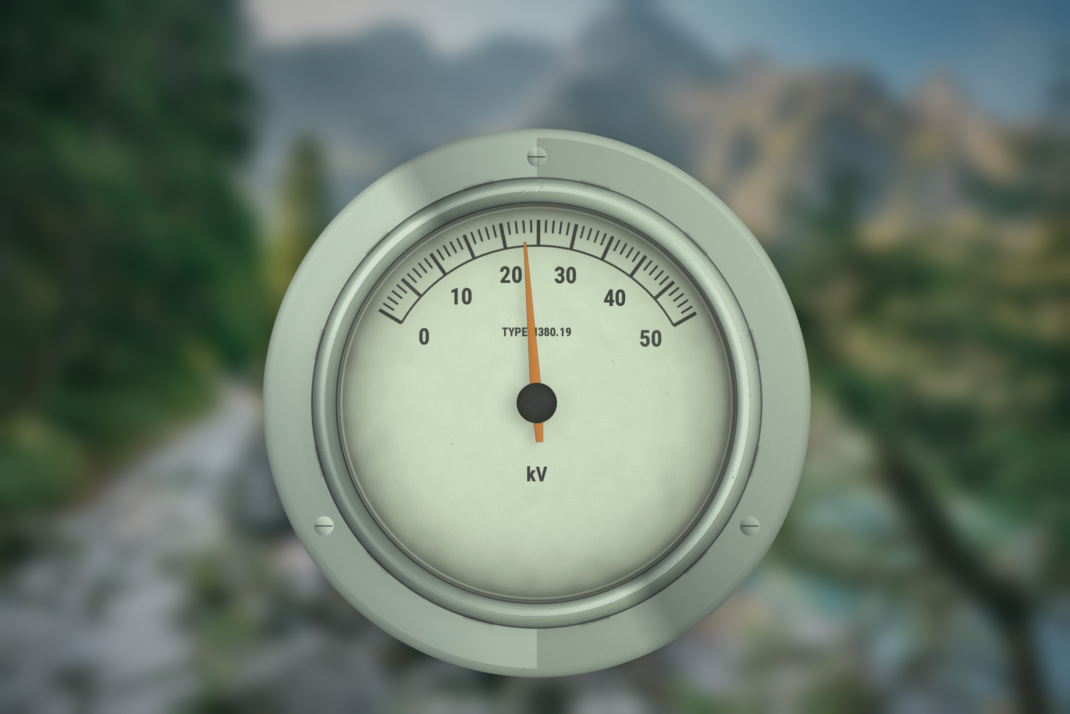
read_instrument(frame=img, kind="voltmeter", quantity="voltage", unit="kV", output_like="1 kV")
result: 23 kV
